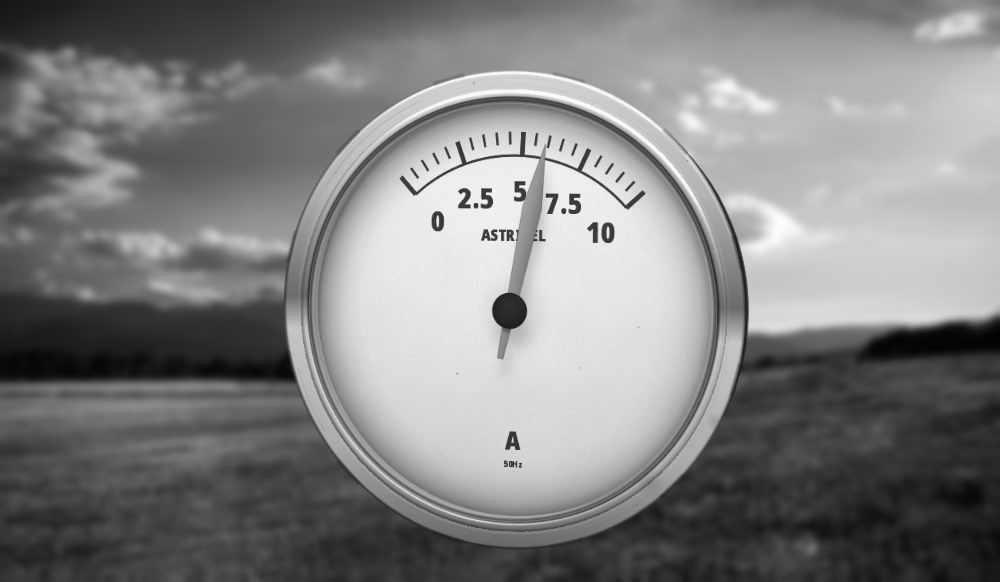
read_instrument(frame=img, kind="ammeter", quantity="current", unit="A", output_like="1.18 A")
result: 6 A
